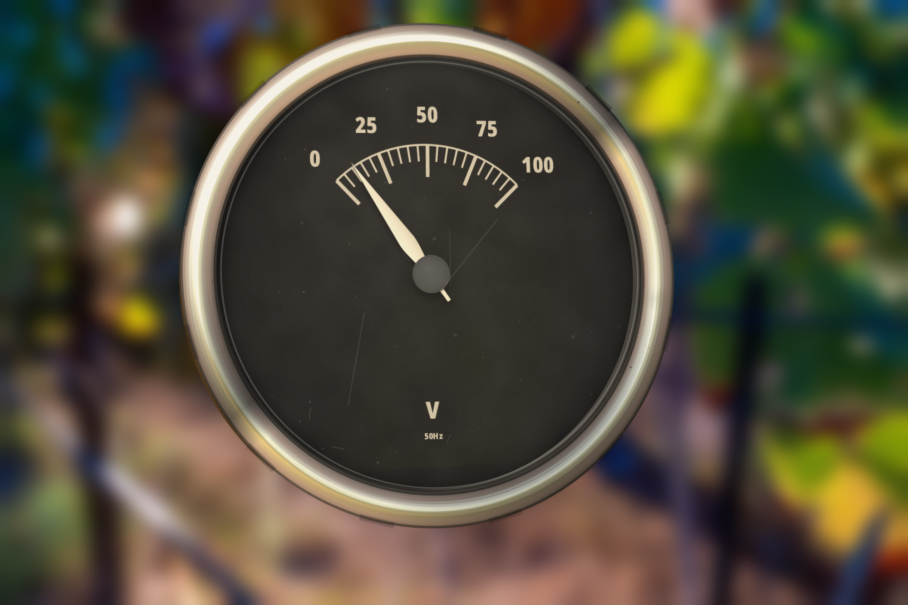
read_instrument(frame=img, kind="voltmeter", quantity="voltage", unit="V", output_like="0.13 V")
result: 10 V
